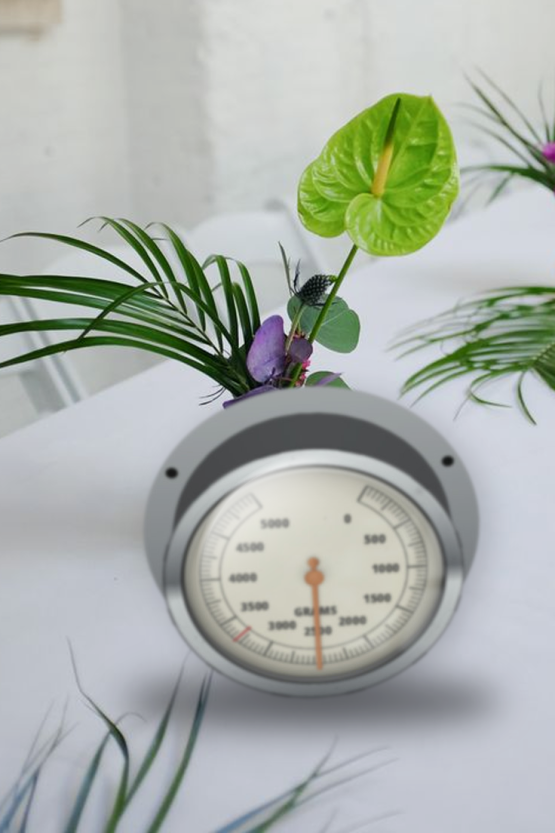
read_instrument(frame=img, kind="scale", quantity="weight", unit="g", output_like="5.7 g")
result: 2500 g
